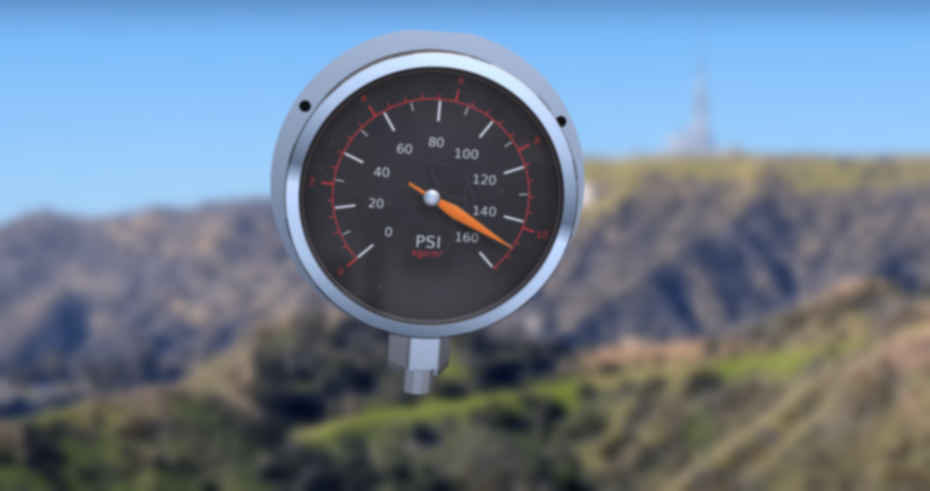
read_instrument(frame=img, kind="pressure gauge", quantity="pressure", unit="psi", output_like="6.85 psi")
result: 150 psi
